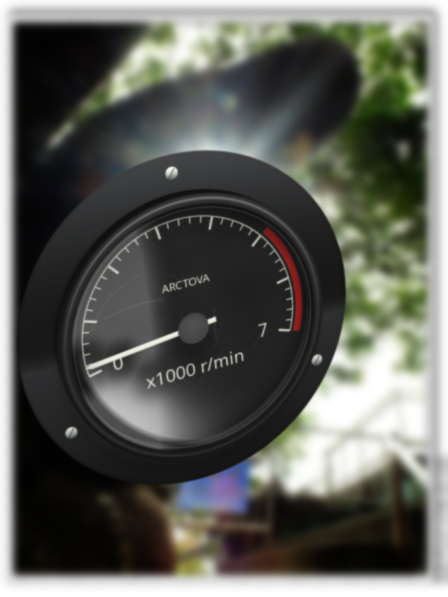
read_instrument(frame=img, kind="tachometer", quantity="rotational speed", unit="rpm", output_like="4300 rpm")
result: 200 rpm
